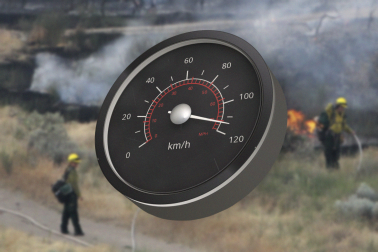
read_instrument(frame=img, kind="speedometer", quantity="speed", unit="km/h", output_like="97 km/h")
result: 115 km/h
